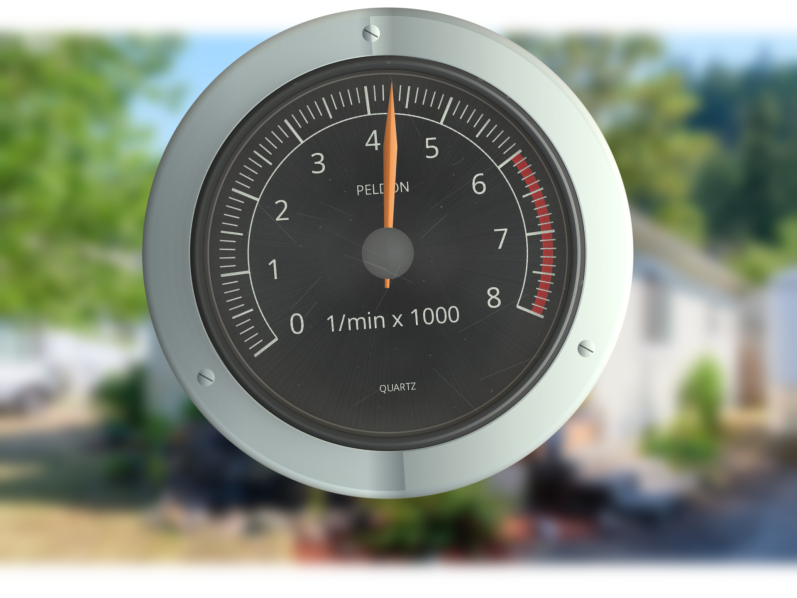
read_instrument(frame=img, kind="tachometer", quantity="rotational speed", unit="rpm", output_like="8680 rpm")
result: 4300 rpm
